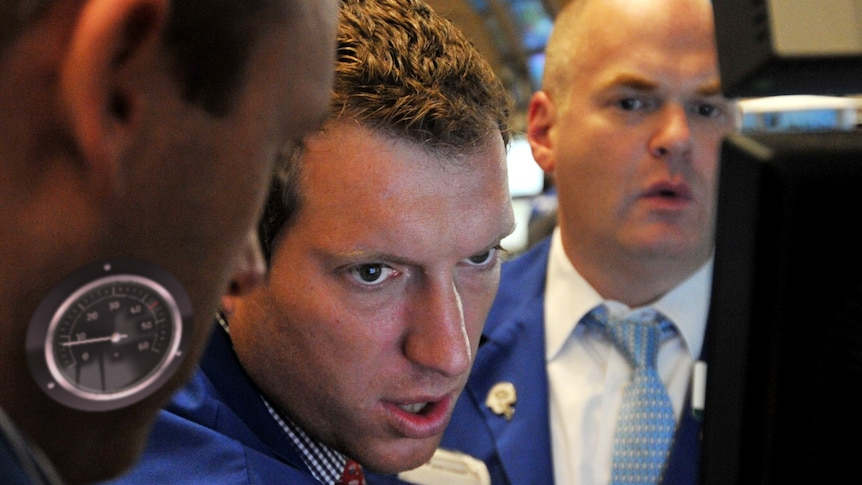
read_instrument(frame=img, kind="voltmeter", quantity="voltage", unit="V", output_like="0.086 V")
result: 8 V
